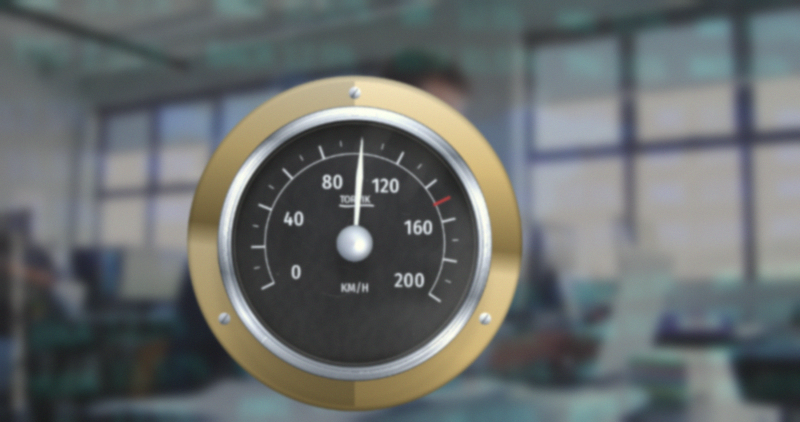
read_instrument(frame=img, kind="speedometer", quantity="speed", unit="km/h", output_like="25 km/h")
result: 100 km/h
